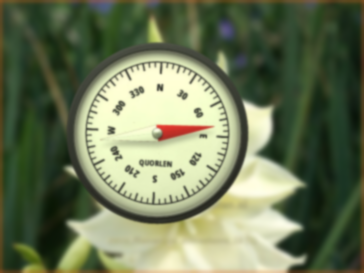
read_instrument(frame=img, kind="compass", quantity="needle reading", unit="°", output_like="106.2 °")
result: 80 °
